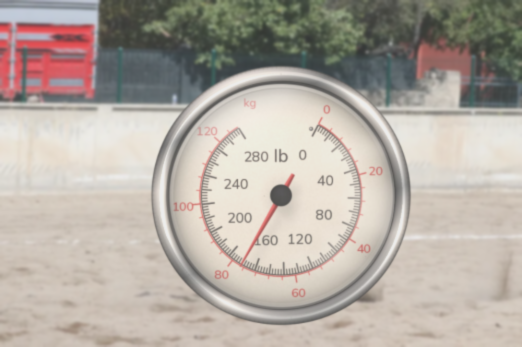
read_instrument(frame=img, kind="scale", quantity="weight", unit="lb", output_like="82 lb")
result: 170 lb
